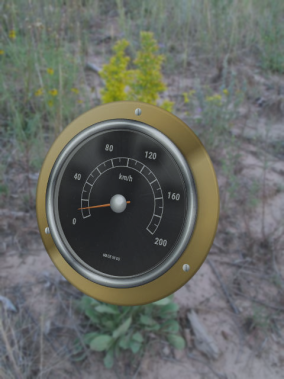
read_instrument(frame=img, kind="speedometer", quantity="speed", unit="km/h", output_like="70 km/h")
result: 10 km/h
